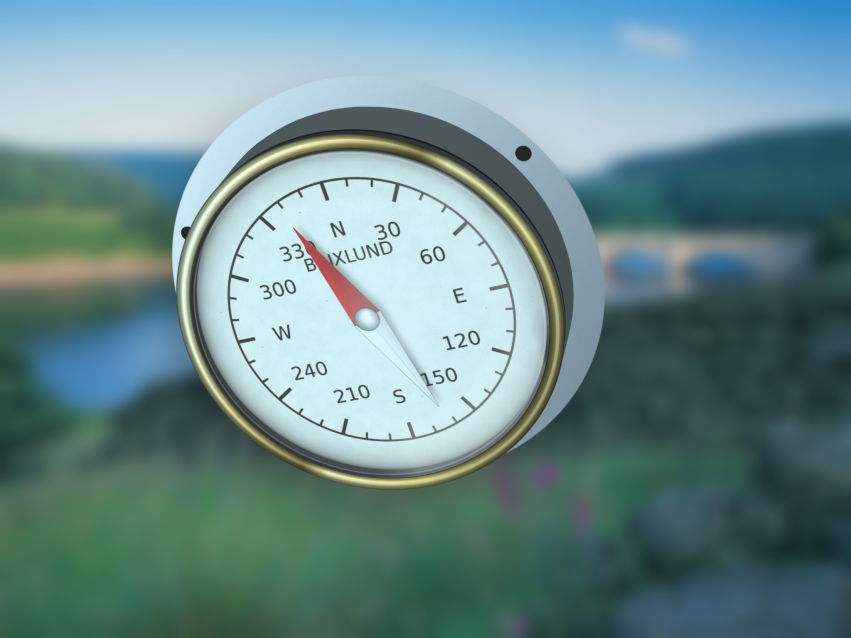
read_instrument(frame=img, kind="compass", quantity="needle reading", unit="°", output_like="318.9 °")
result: 340 °
